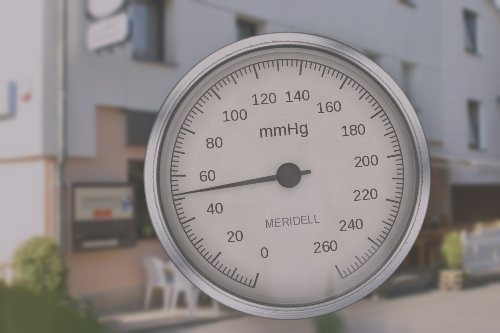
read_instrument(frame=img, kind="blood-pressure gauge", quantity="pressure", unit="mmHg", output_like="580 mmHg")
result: 52 mmHg
